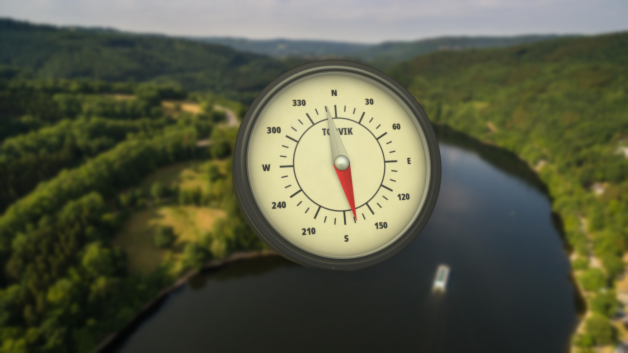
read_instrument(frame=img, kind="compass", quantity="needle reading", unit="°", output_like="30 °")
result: 170 °
